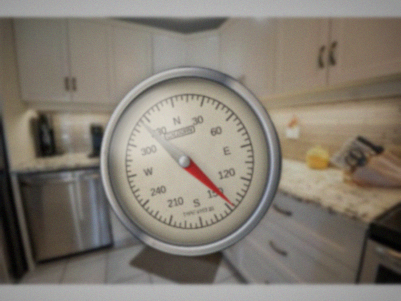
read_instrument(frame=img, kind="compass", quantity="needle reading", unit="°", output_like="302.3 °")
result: 145 °
